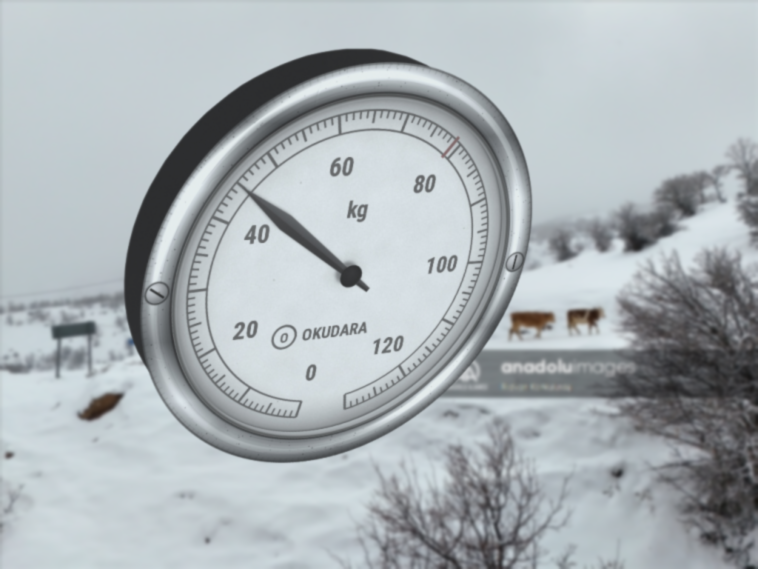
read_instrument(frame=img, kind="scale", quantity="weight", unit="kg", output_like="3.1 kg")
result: 45 kg
